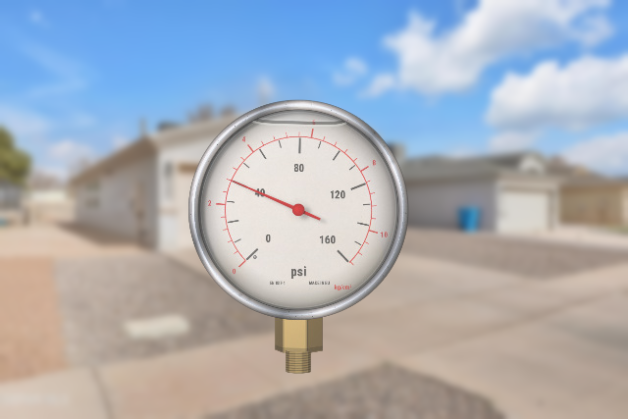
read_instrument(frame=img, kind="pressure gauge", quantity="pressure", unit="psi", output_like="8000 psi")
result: 40 psi
